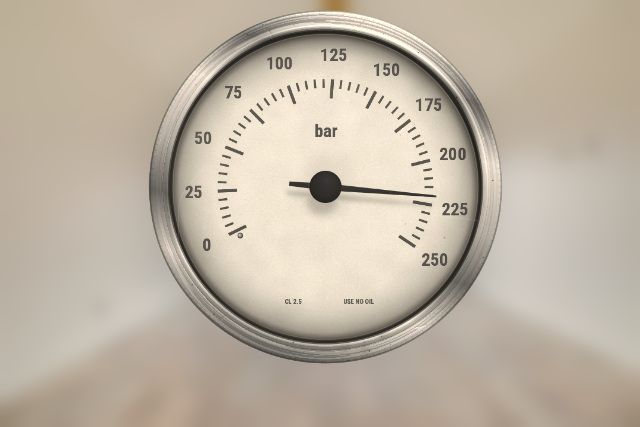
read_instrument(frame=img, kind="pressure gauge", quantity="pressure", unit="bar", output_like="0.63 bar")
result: 220 bar
